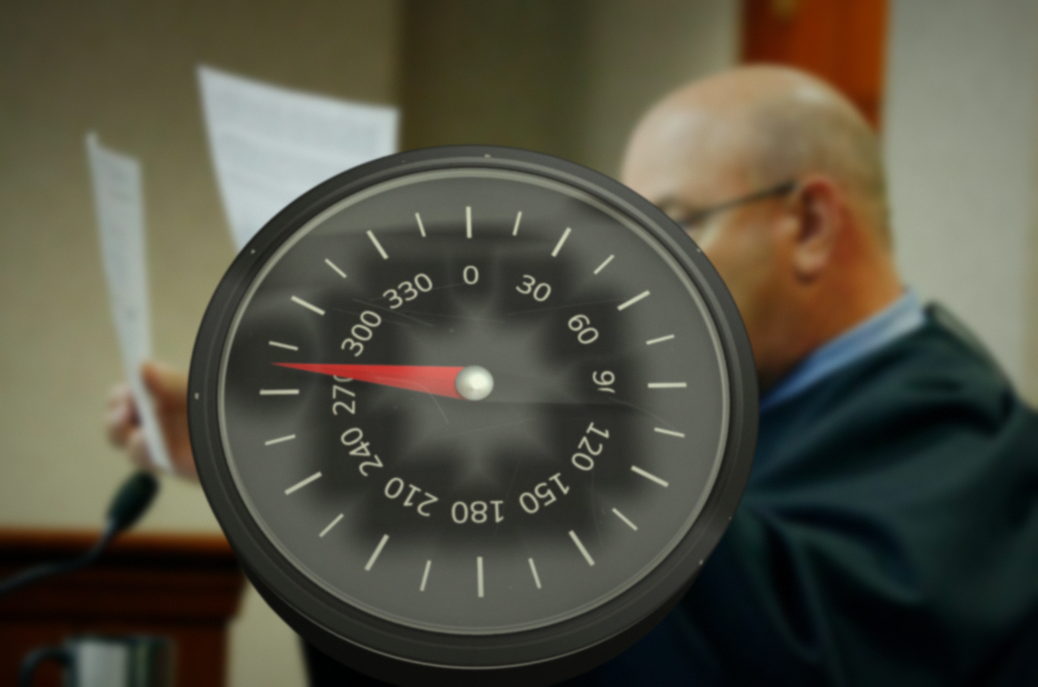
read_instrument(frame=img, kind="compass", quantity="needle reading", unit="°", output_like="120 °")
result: 277.5 °
